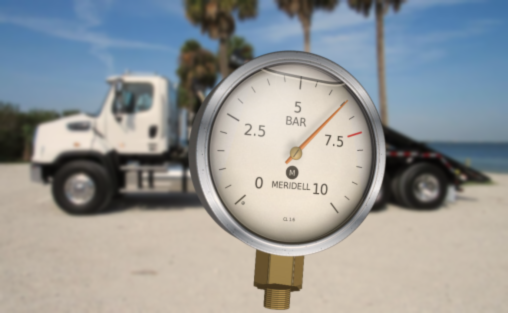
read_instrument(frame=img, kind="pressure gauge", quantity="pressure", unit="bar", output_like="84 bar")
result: 6.5 bar
